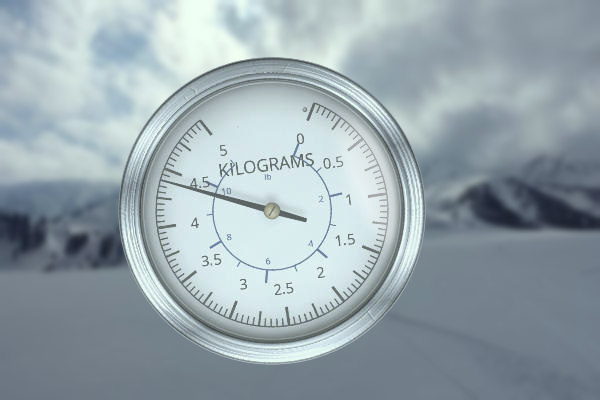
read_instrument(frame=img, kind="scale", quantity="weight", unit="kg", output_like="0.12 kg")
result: 4.4 kg
